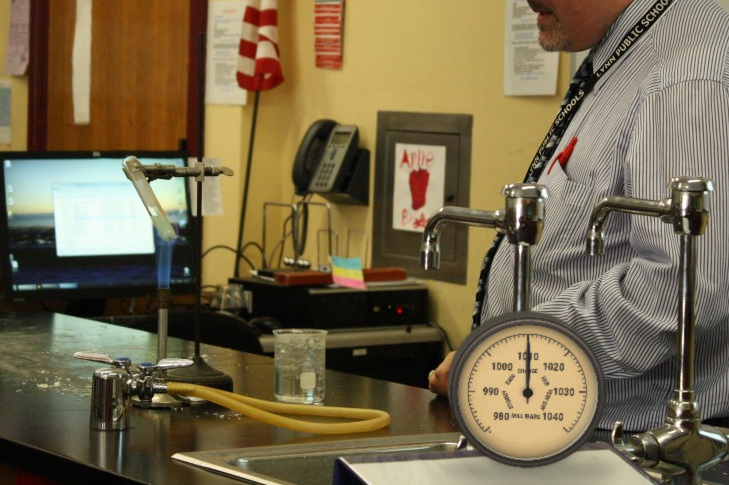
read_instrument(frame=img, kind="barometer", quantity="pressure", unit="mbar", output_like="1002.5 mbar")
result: 1010 mbar
